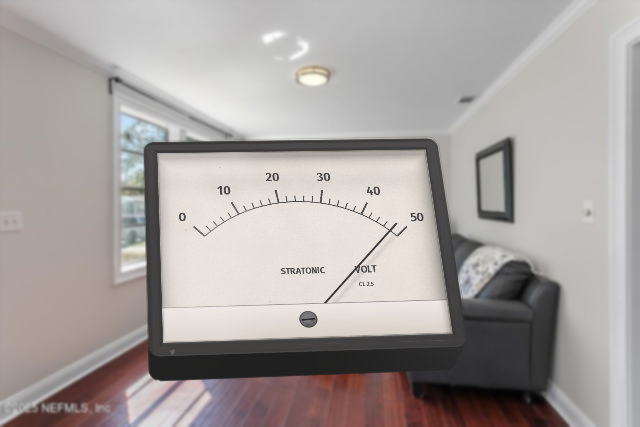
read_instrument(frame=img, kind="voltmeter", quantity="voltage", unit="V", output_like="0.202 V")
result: 48 V
